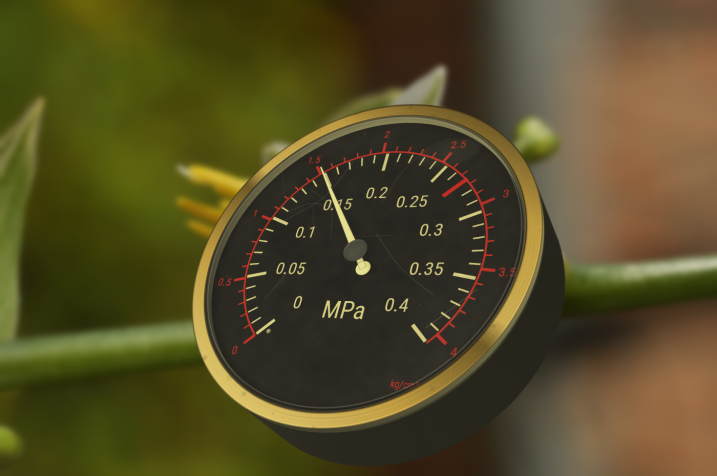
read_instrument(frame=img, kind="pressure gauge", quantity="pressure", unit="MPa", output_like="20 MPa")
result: 0.15 MPa
